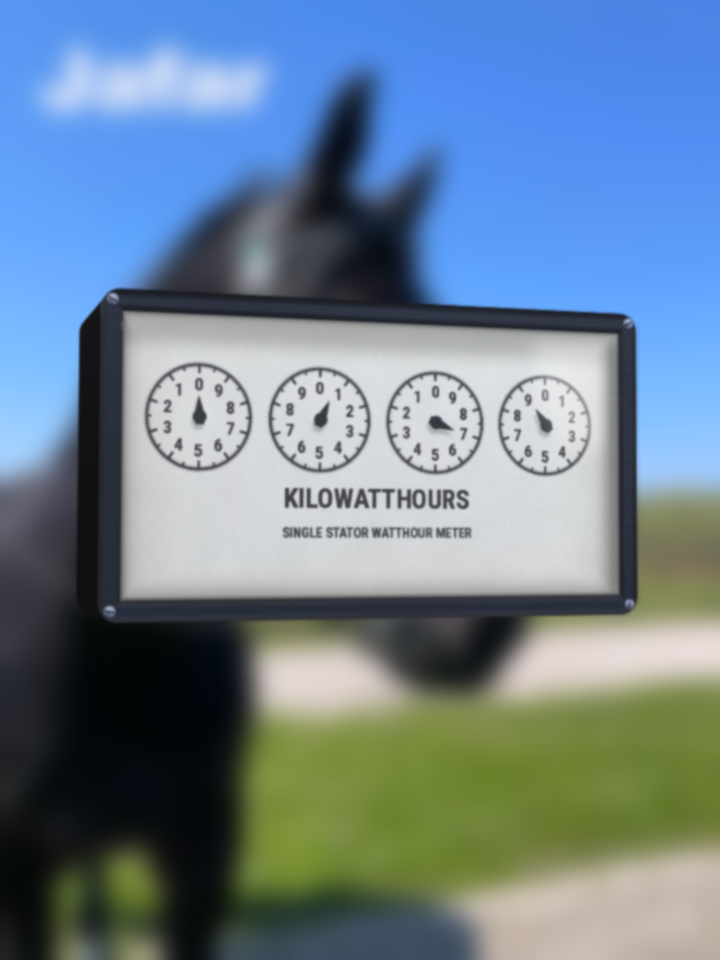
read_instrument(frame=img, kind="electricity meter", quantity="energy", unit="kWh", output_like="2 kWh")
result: 69 kWh
